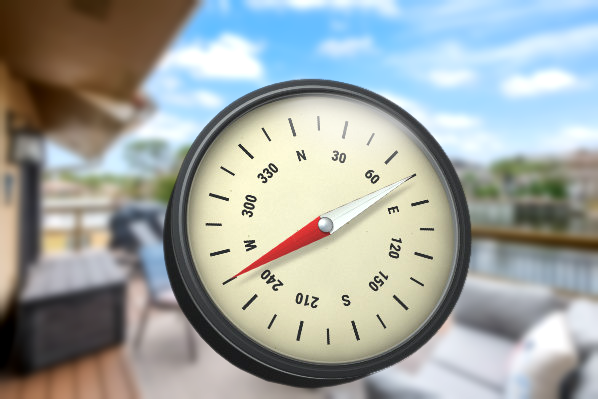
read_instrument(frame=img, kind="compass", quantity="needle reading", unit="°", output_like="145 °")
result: 255 °
